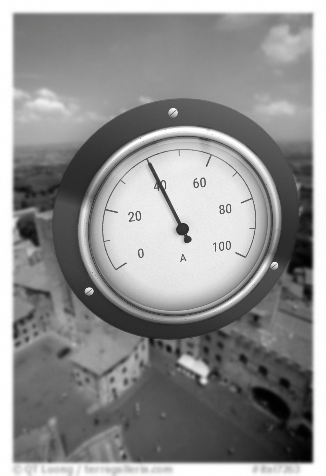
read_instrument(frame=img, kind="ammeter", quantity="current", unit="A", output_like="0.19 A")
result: 40 A
